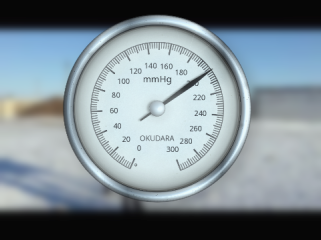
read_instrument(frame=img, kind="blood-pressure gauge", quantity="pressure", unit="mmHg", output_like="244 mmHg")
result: 200 mmHg
